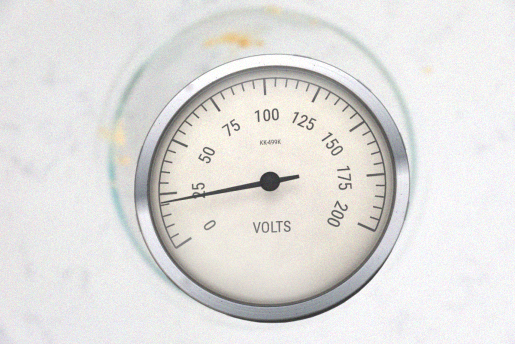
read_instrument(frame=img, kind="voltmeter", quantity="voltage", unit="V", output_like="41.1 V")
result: 20 V
